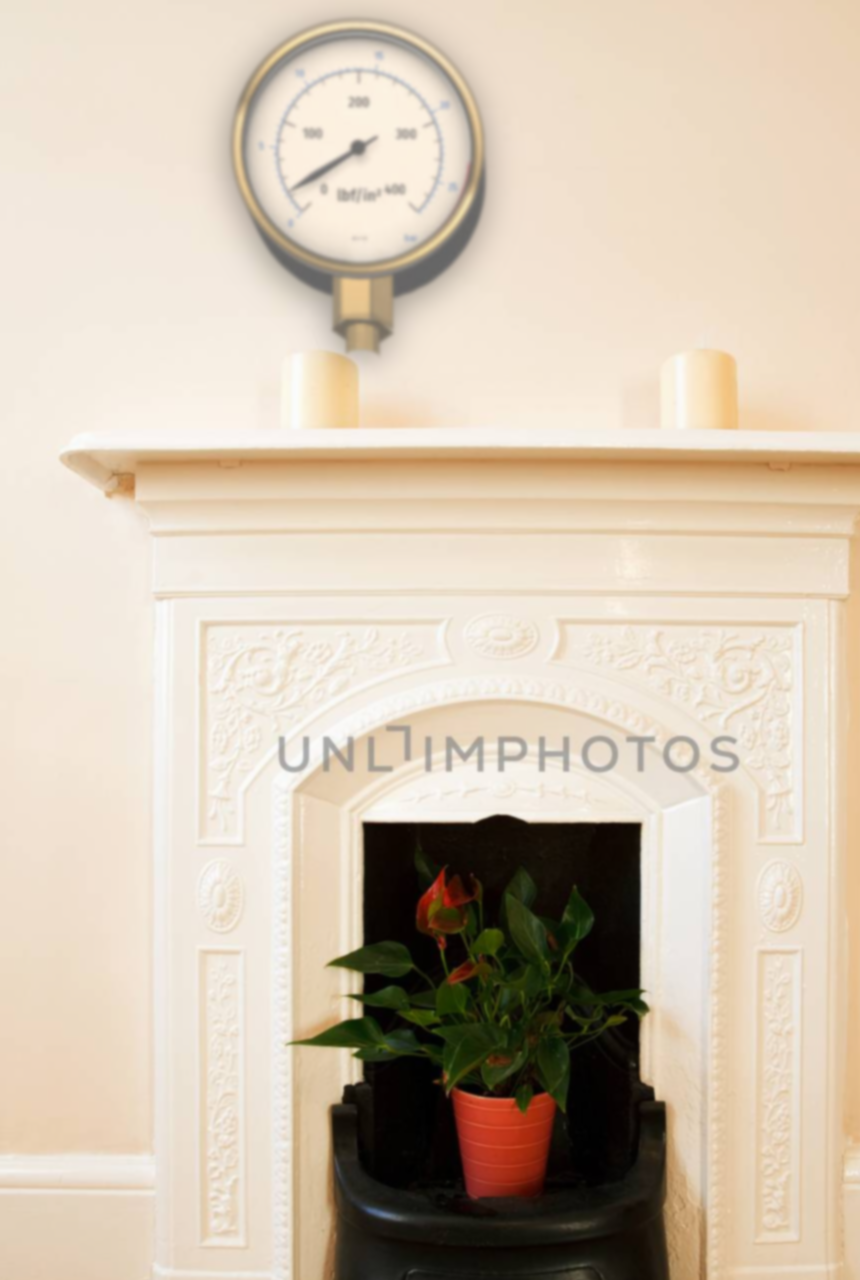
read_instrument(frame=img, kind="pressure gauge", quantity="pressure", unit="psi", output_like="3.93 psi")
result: 20 psi
